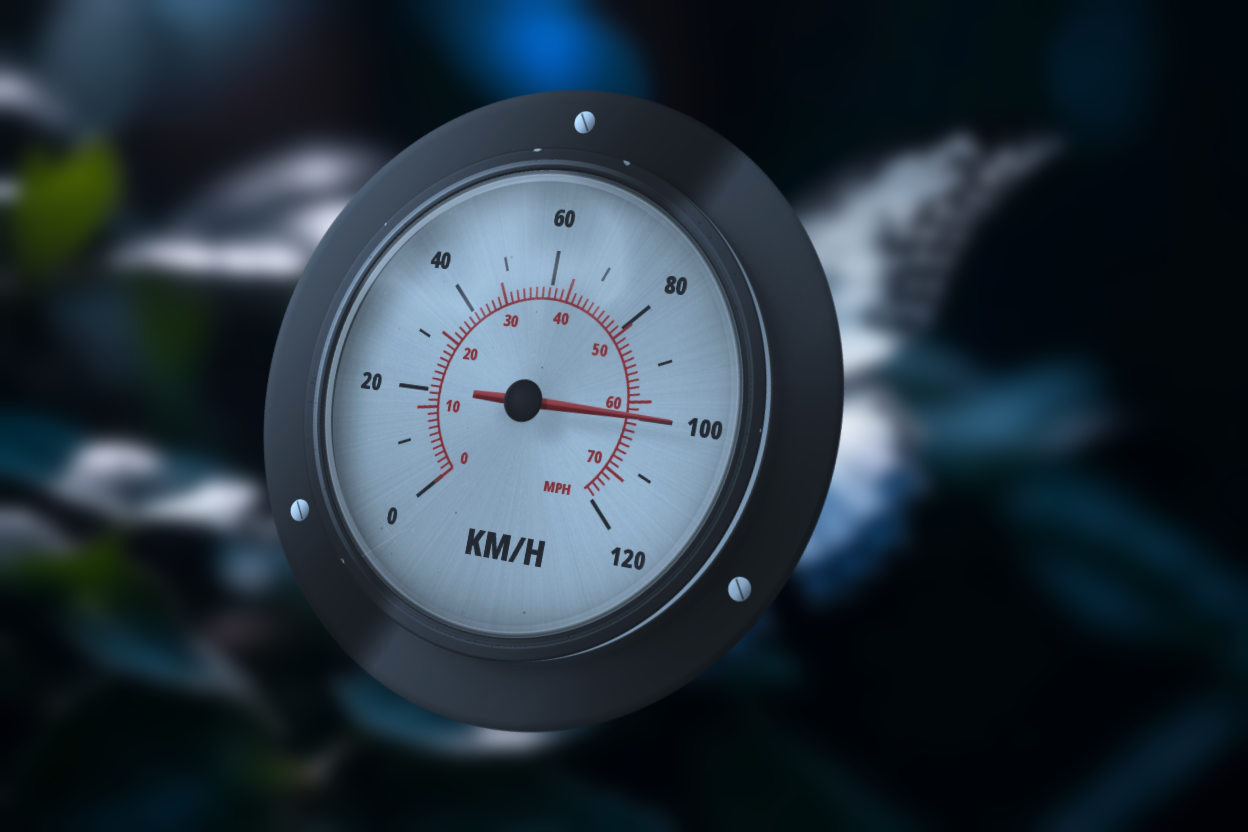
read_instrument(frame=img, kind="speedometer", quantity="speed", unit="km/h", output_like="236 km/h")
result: 100 km/h
